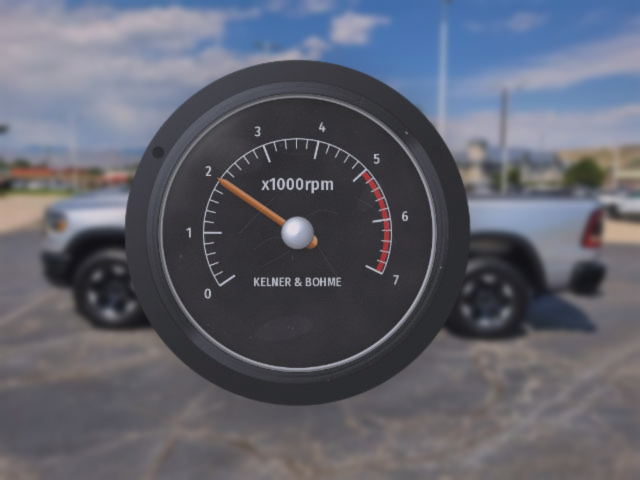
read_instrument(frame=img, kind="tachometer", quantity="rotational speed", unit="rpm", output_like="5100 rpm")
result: 2000 rpm
